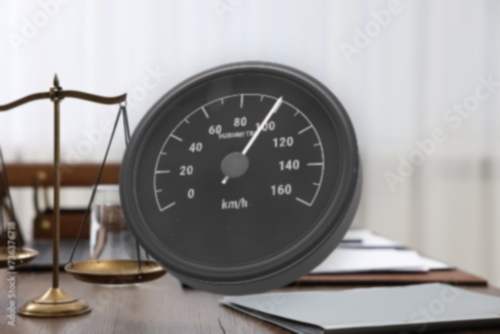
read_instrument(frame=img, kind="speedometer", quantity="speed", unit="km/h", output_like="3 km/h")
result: 100 km/h
